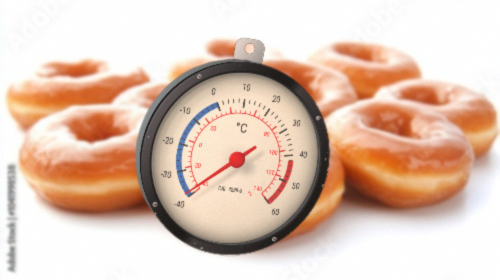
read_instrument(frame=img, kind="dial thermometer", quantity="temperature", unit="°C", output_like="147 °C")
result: -38 °C
